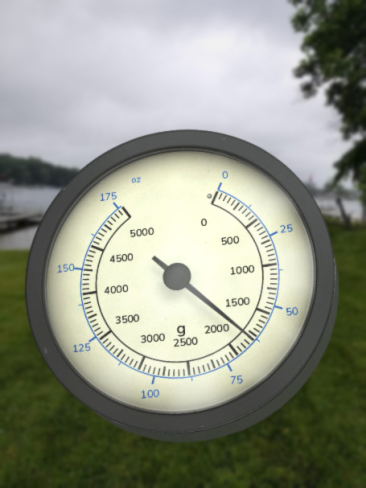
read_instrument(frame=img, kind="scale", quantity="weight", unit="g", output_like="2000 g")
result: 1800 g
